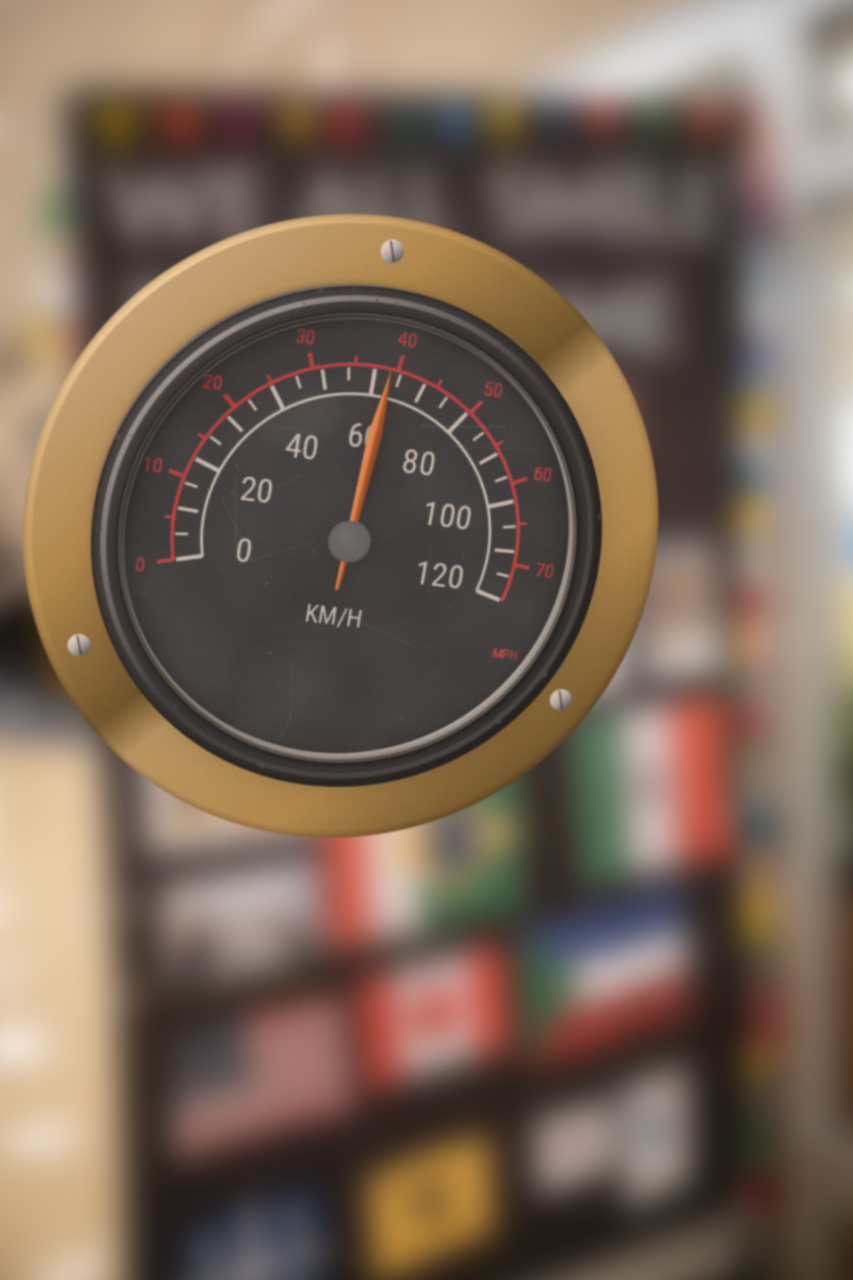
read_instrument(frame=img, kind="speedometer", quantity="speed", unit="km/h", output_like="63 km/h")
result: 62.5 km/h
